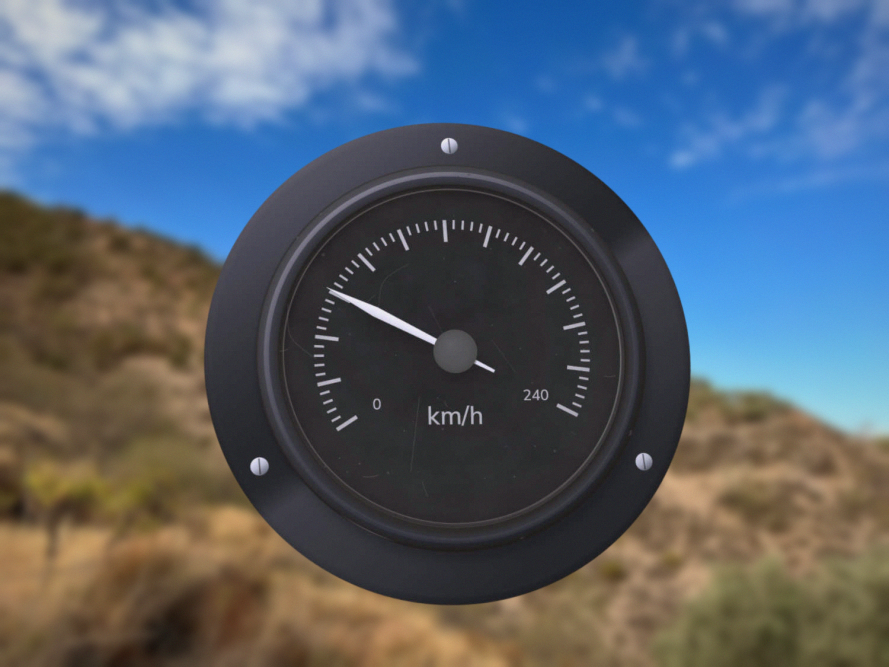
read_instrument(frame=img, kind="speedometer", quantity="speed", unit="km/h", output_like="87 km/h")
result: 60 km/h
